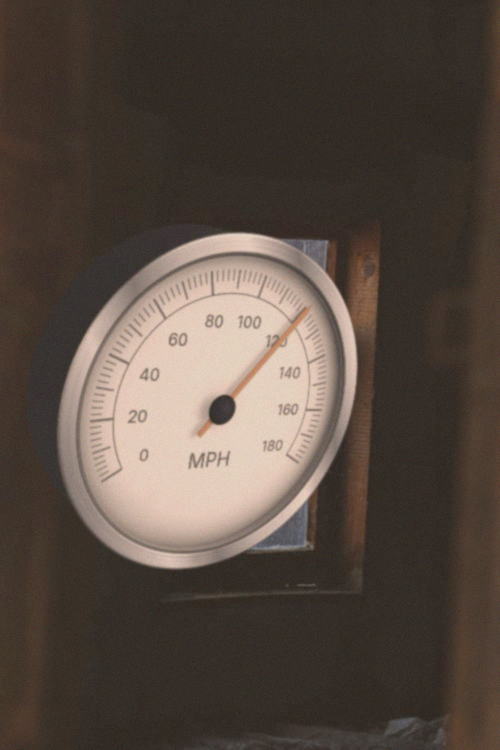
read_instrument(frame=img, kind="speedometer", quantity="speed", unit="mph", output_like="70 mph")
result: 120 mph
